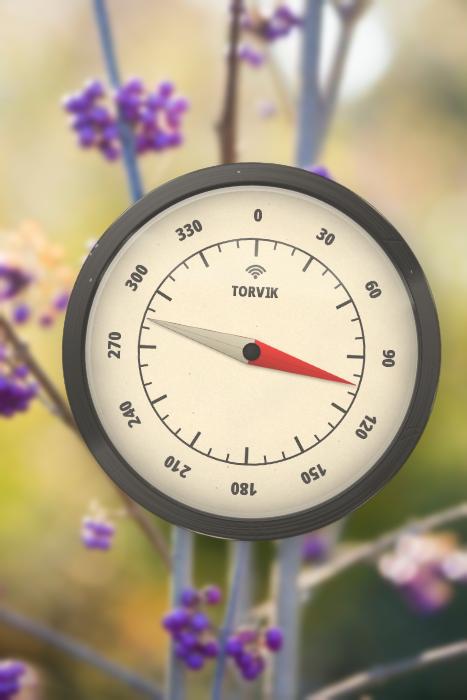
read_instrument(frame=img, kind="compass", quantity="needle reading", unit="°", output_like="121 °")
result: 105 °
